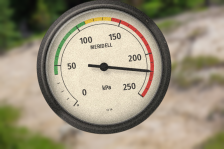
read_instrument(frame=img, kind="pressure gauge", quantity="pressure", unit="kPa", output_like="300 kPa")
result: 220 kPa
